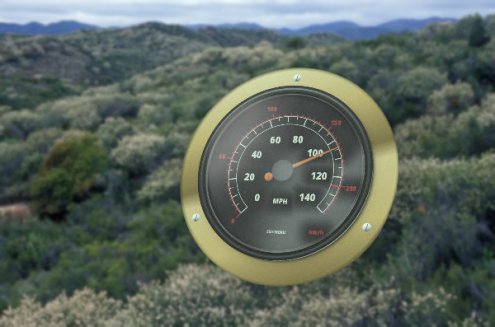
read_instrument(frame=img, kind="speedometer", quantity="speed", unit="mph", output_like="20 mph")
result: 105 mph
